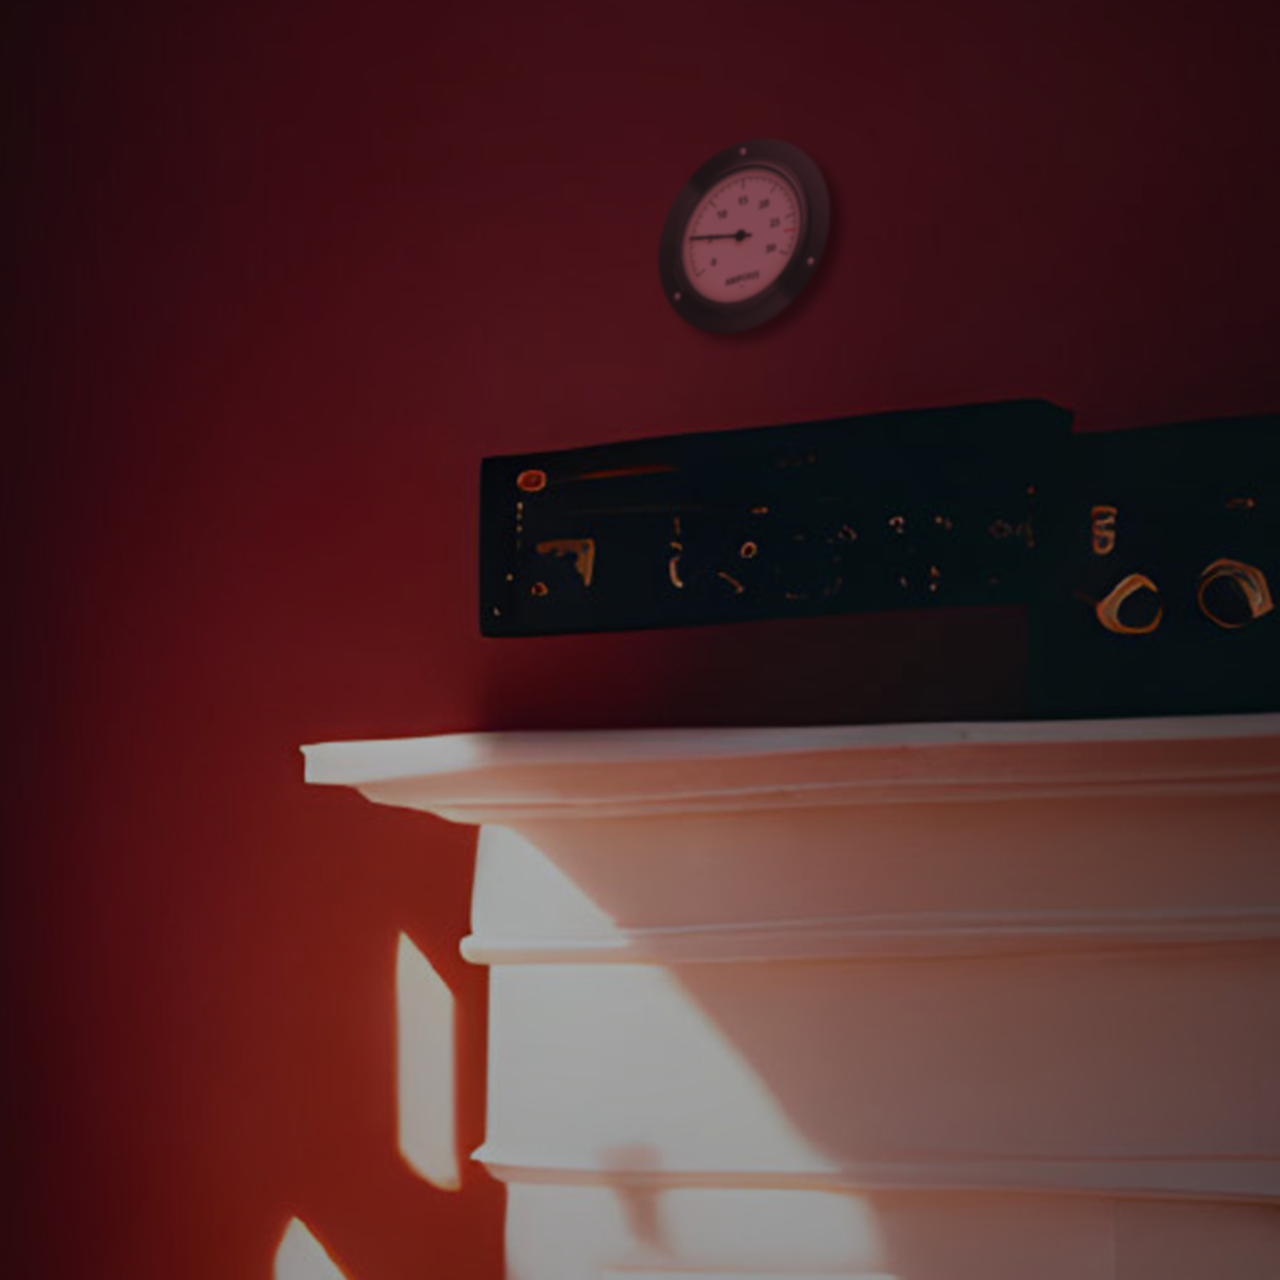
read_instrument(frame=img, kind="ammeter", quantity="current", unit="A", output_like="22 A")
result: 5 A
